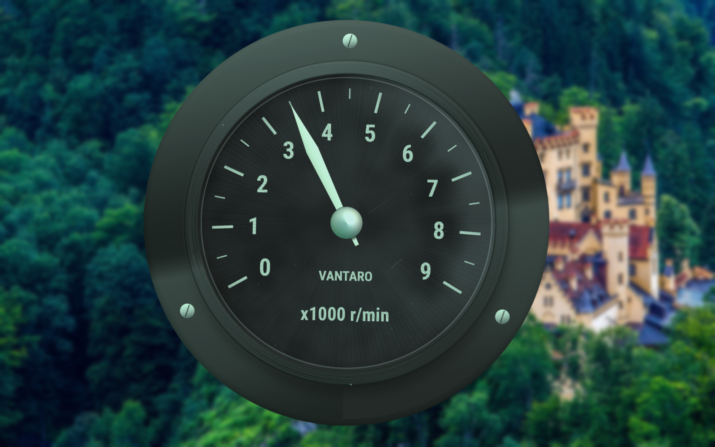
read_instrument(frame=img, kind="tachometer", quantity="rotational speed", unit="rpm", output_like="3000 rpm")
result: 3500 rpm
